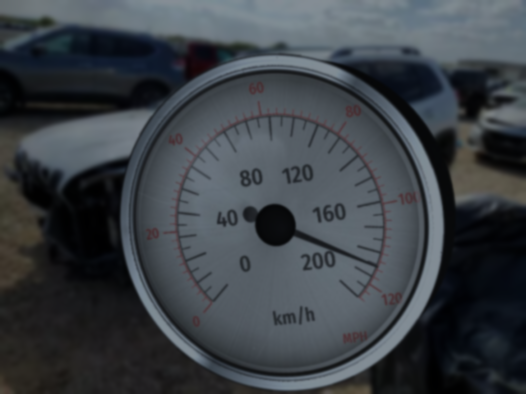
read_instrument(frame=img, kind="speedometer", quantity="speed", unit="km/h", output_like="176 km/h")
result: 185 km/h
